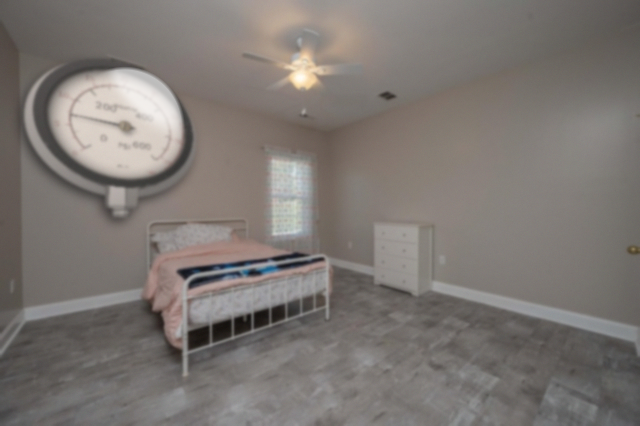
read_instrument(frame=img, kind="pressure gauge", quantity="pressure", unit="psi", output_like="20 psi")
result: 100 psi
